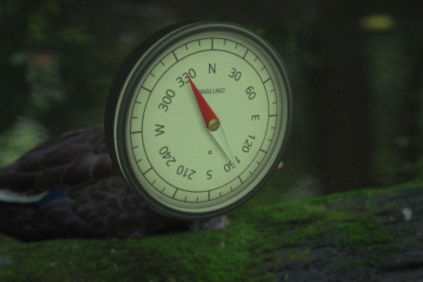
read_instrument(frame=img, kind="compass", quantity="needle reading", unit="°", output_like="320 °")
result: 330 °
